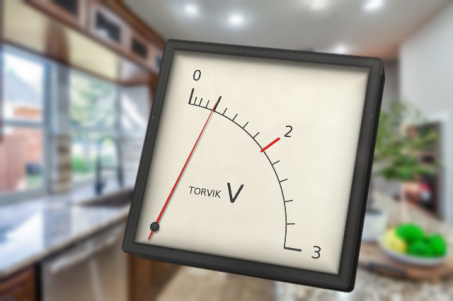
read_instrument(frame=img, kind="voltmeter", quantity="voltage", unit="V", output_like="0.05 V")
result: 1 V
